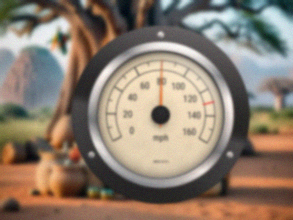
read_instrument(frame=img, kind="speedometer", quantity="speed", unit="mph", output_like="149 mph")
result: 80 mph
